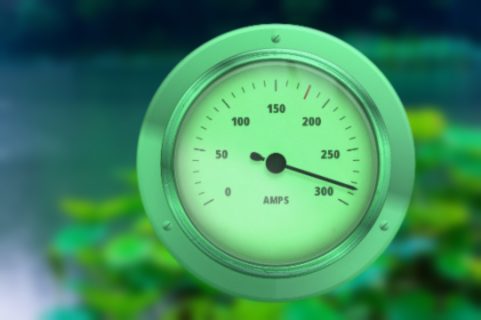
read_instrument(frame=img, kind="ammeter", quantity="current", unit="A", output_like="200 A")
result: 285 A
